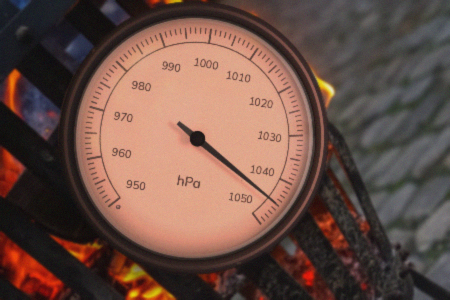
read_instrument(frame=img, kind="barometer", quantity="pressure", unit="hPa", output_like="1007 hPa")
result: 1045 hPa
